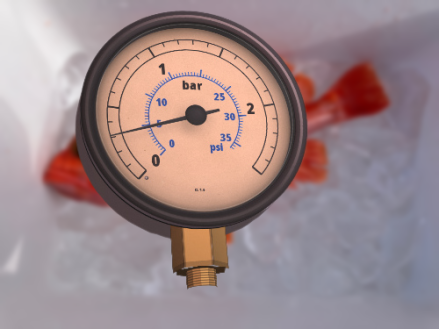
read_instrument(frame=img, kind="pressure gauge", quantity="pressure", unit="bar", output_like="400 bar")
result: 0.3 bar
